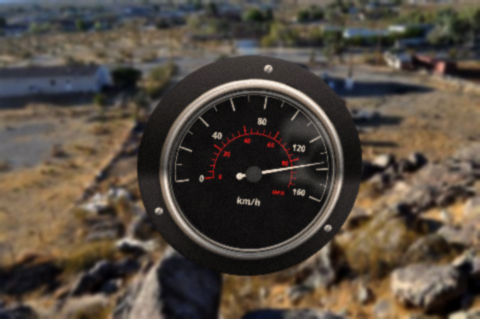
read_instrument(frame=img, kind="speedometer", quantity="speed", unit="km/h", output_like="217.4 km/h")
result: 135 km/h
